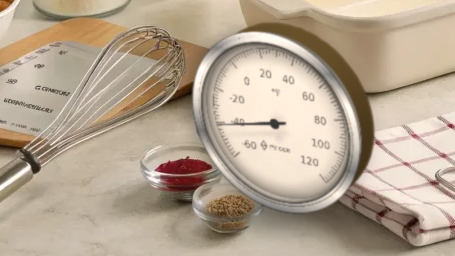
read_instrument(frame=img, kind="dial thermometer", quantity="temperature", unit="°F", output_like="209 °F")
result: -40 °F
